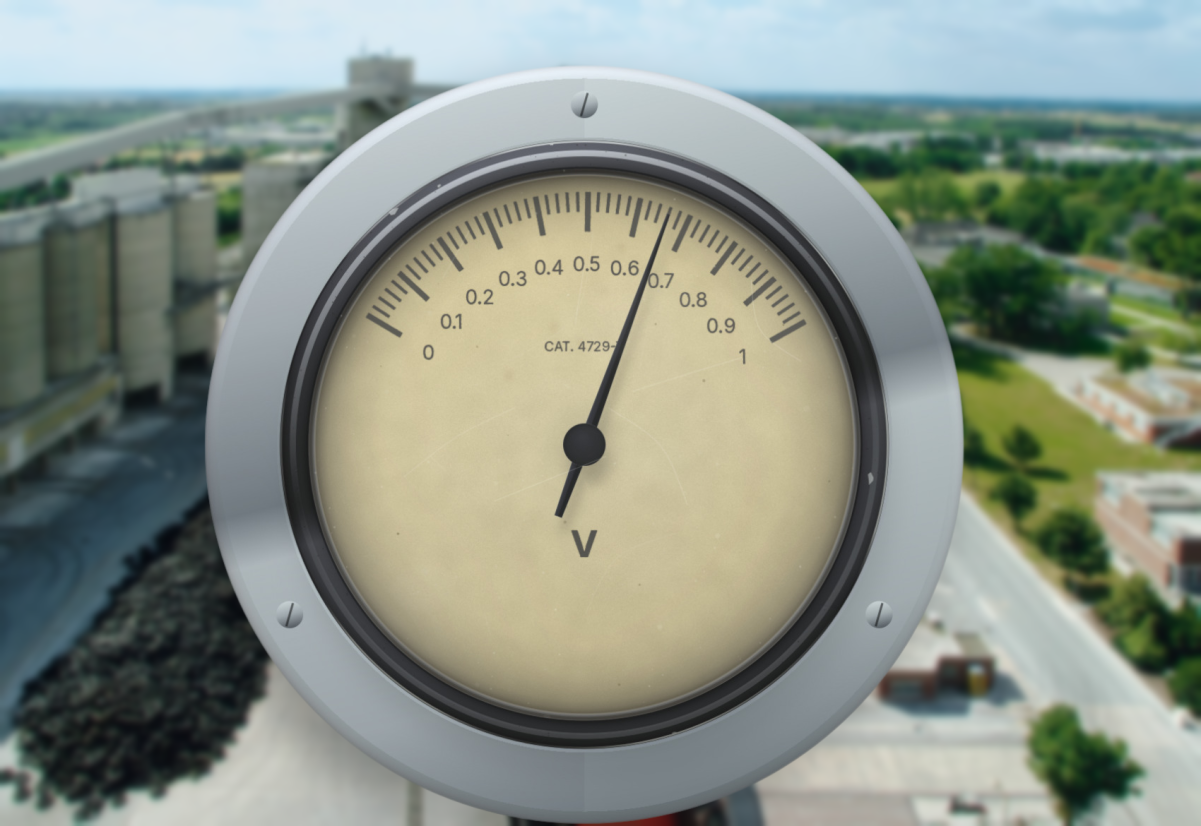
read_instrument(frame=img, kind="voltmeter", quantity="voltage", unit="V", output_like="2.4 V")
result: 0.66 V
